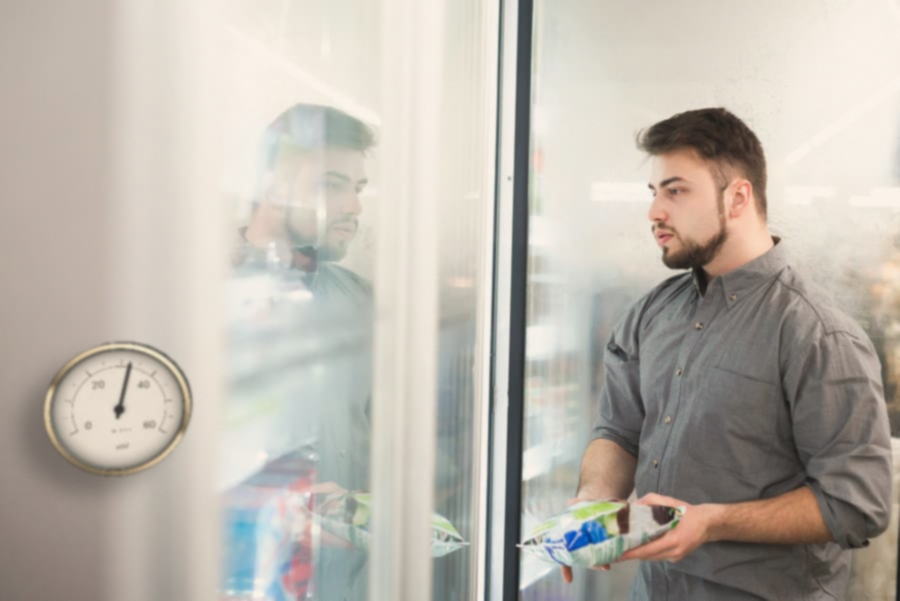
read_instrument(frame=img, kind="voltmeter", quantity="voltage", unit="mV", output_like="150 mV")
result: 32.5 mV
